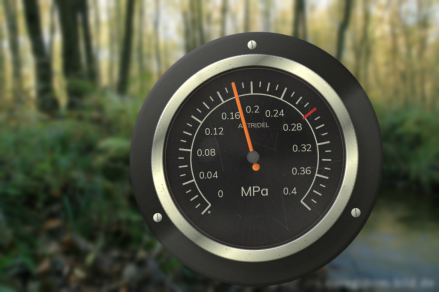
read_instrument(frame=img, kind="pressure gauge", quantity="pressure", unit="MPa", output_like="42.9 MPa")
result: 0.18 MPa
